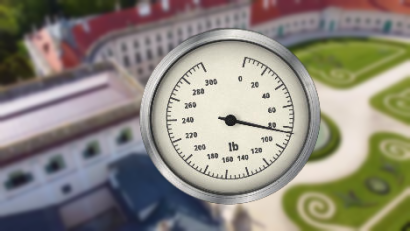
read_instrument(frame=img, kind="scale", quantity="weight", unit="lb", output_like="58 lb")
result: 84 lb
